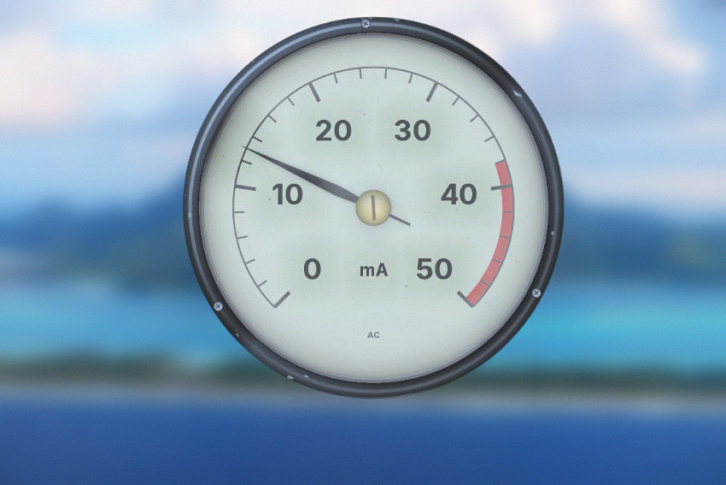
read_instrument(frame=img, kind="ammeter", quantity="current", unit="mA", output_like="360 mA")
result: 13 mA
